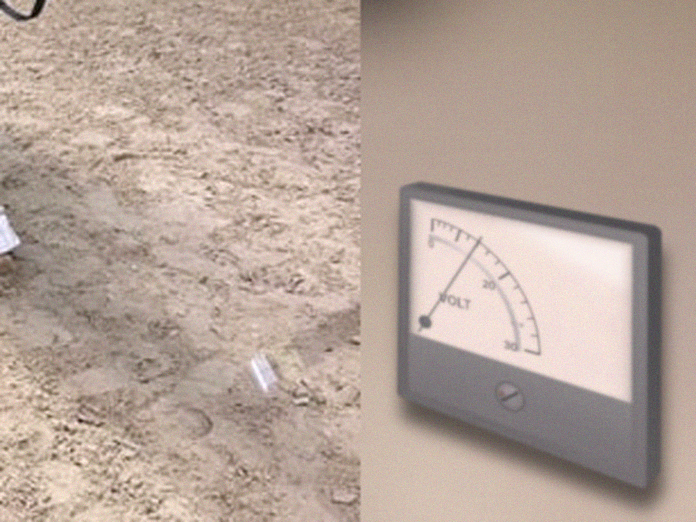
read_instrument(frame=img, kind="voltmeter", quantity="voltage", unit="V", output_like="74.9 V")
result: 14 V
